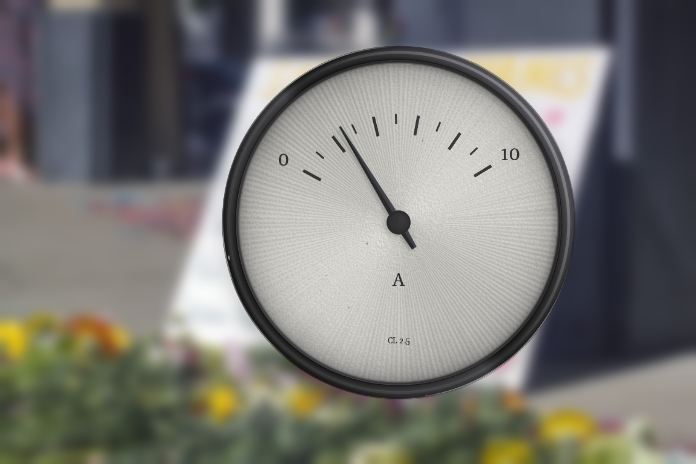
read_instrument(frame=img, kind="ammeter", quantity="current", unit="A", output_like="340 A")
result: 2.5 A
